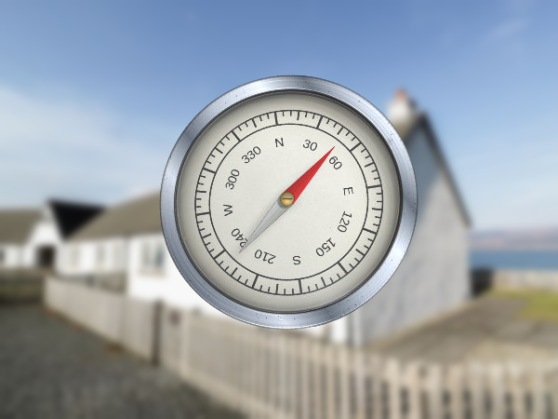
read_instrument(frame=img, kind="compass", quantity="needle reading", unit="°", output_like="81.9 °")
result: 50 °
